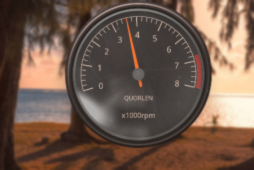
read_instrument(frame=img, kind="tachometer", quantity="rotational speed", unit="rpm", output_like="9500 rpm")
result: 3600 rpm
